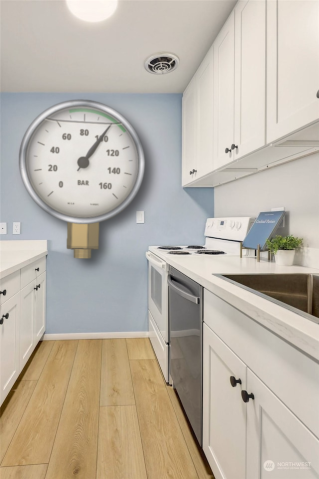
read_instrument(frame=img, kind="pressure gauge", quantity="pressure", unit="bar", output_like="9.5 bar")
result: 100 bar
